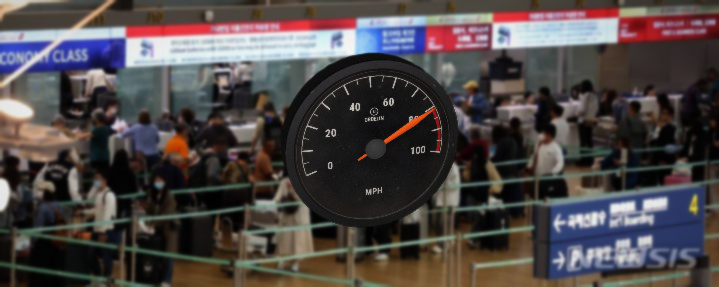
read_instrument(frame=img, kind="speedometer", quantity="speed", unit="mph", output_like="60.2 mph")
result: 80 mph
